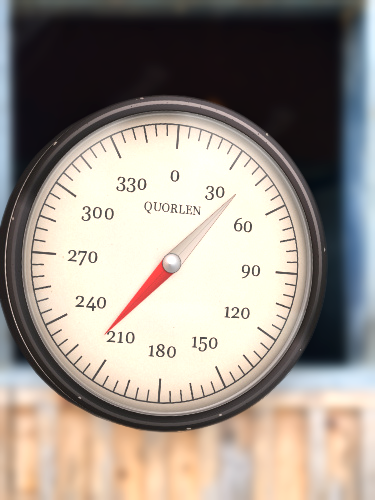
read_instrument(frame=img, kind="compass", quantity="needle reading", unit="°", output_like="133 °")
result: 220 °
